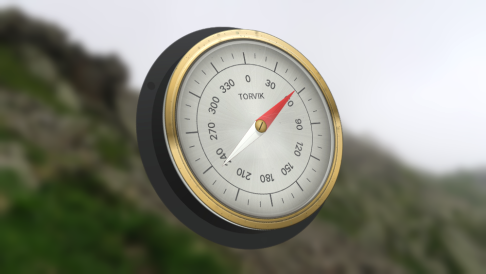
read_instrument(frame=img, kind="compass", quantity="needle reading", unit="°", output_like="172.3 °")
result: 55 °
